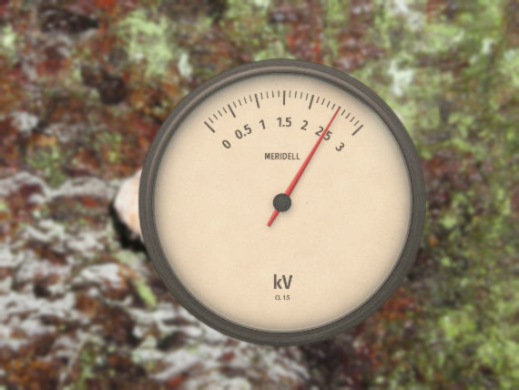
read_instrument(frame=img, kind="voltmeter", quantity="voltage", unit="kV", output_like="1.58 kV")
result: 2.5 kV
